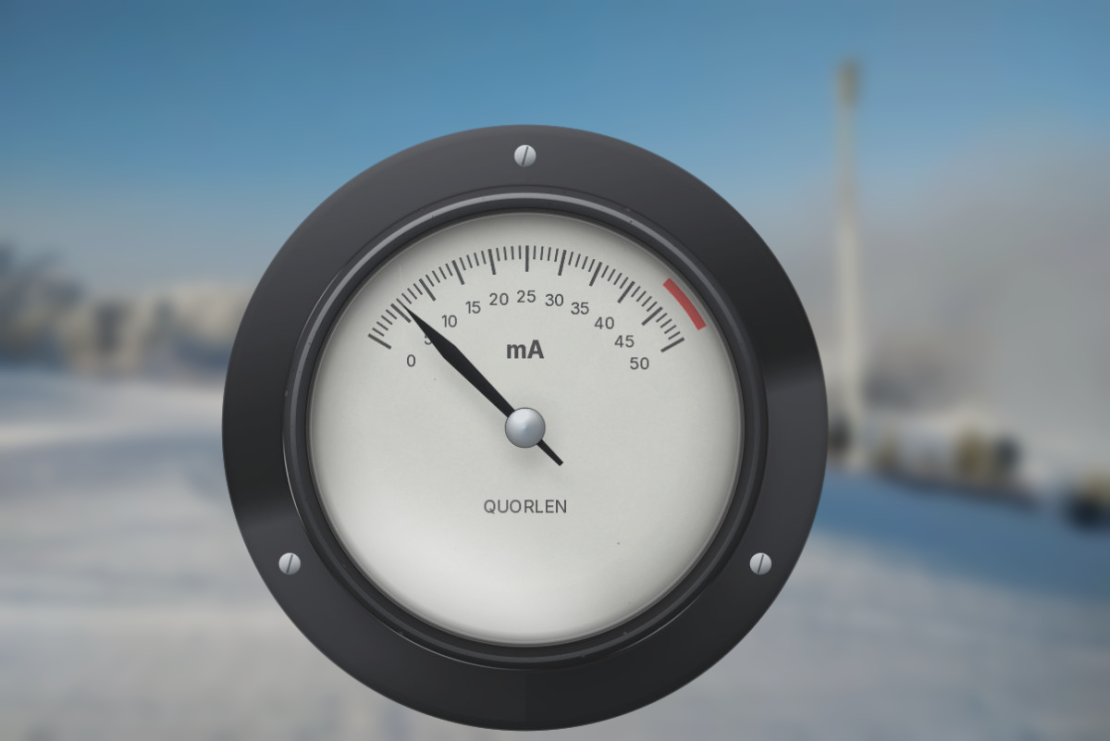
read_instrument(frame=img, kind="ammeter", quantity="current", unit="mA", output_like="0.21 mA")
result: 6 mA
